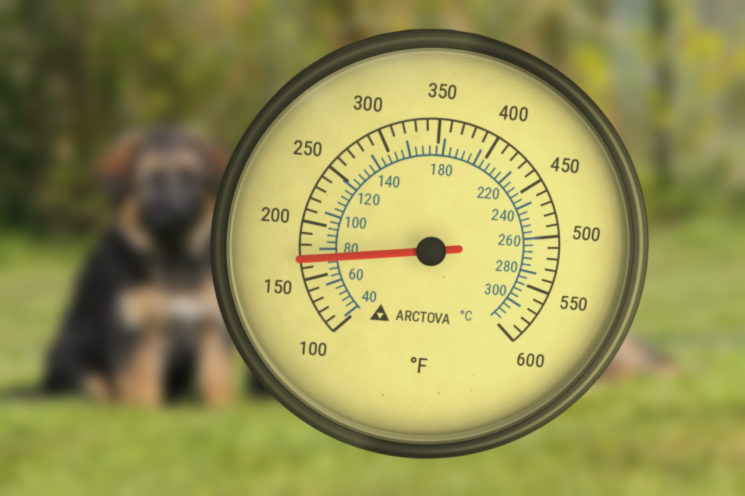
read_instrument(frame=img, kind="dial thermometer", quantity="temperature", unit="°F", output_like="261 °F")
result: 170 °F
